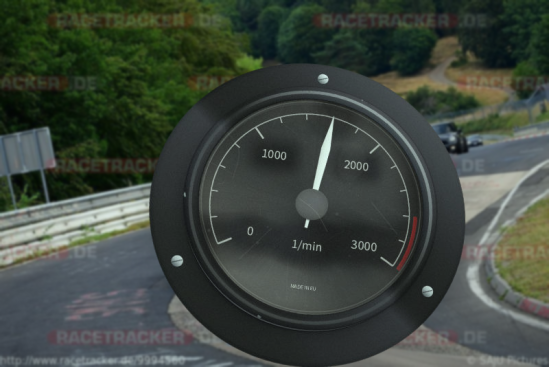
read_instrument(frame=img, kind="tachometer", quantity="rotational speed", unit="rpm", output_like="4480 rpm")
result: 1600 rpm
